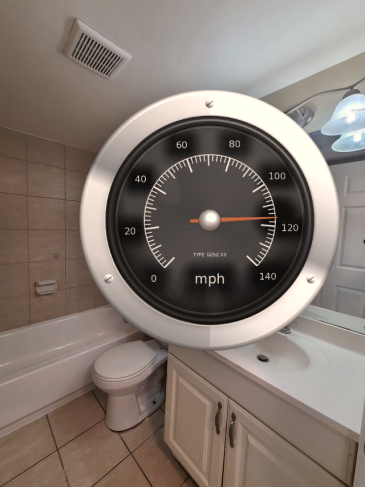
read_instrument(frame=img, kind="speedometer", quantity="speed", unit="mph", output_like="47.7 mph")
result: 116 mph
